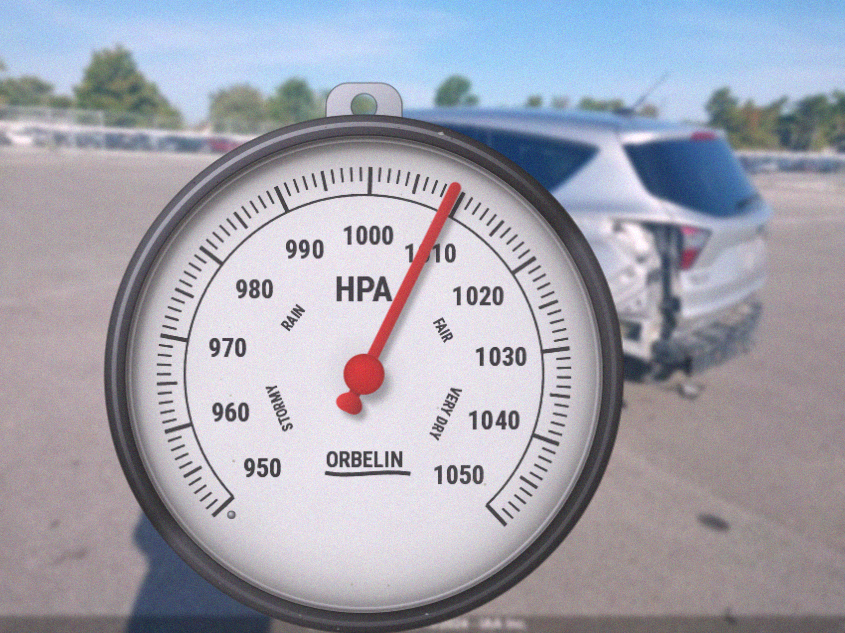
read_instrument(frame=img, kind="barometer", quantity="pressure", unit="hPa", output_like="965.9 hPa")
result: 1009 hPa
